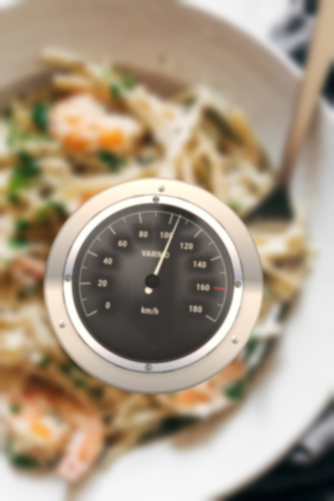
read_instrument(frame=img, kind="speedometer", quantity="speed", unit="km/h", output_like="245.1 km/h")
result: 105 km/h
